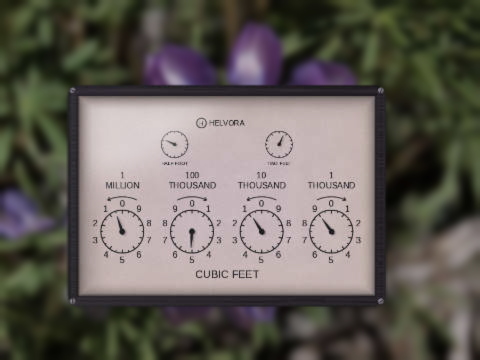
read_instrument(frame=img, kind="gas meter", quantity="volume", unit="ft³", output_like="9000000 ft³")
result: 50900 ft³
